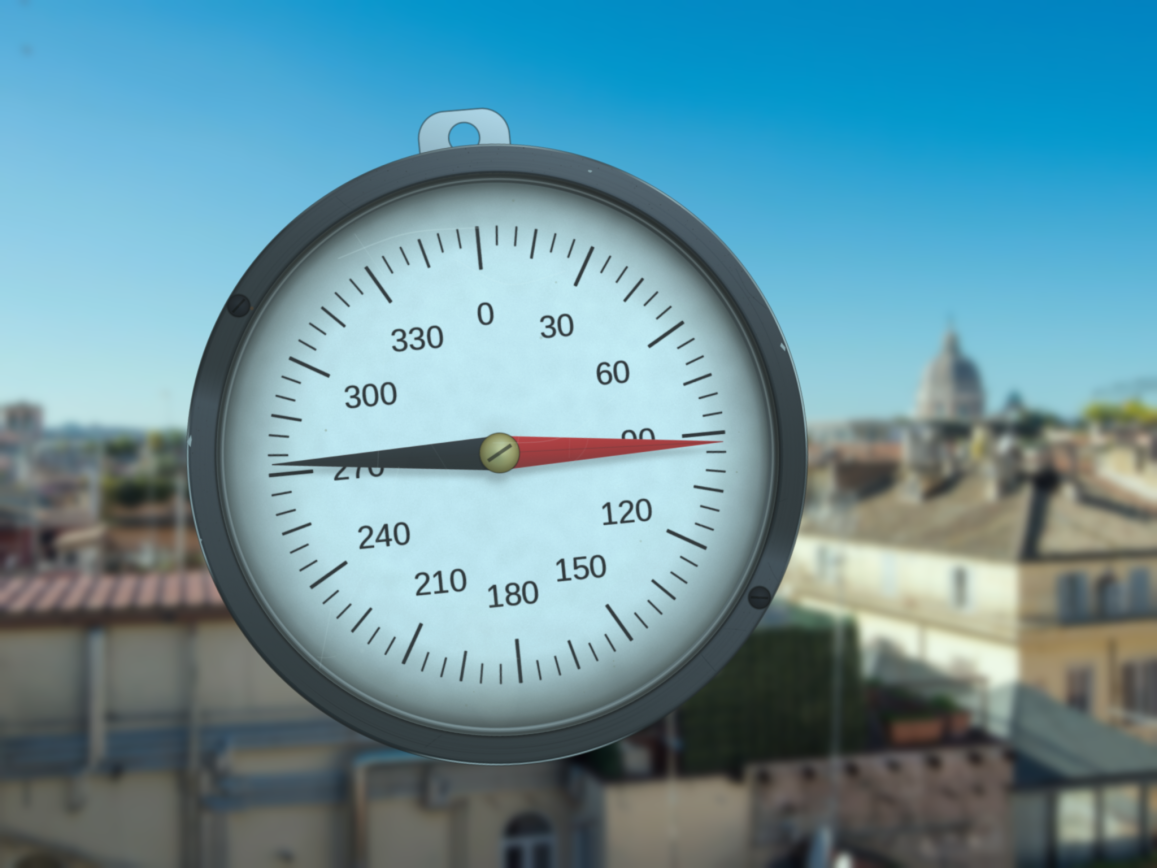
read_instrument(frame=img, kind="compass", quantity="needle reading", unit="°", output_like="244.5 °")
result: 92.5 °
